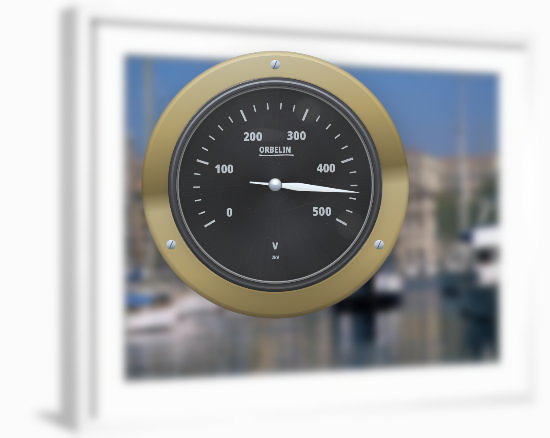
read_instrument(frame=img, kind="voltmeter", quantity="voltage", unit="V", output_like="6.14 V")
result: 450 V
